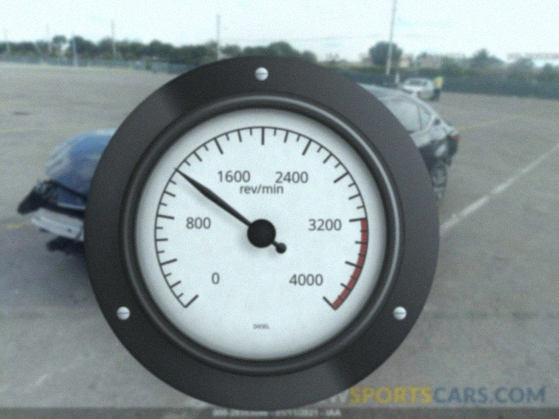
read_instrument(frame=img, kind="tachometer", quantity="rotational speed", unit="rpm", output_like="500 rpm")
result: 1200 rpm
